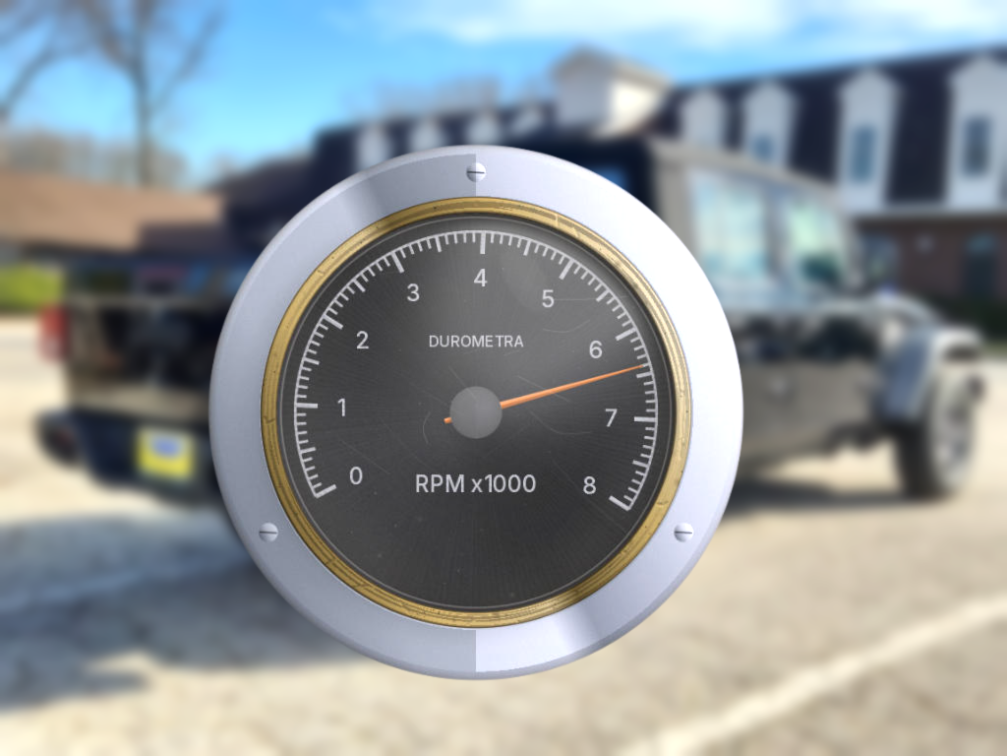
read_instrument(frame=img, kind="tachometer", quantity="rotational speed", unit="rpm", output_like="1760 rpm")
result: 6400 rpm
